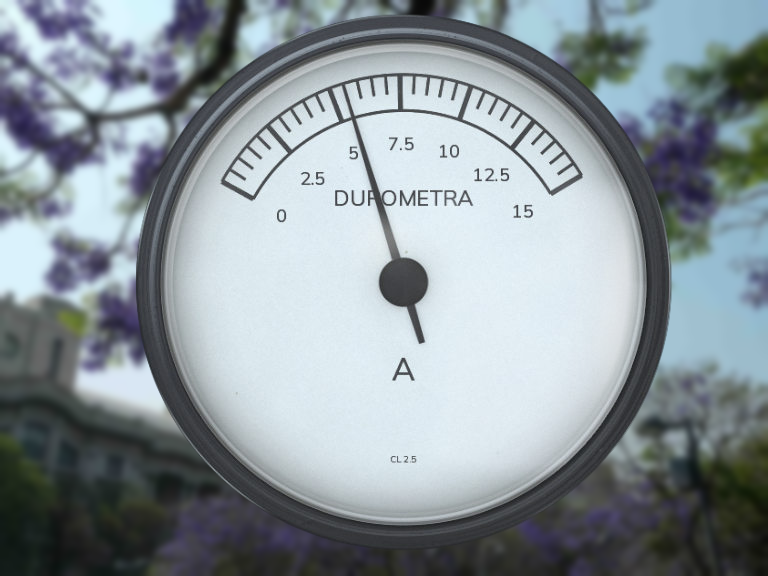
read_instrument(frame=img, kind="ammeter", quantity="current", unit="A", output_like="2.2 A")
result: 5.5 A
